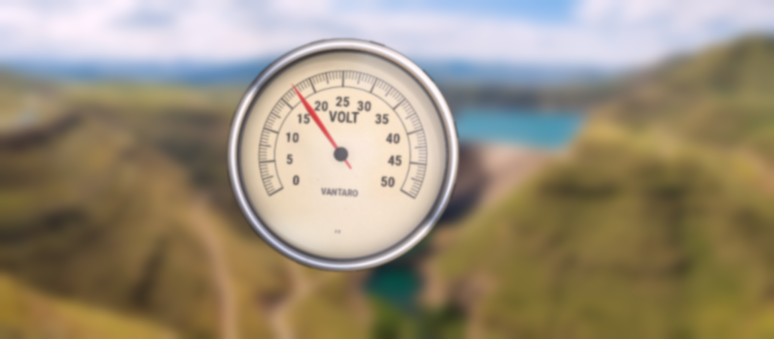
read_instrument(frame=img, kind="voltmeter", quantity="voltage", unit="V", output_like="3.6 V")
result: 17.5 V
